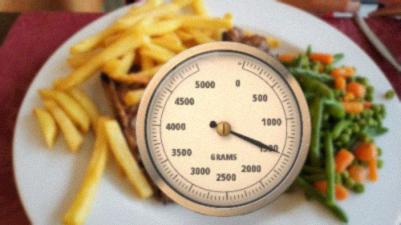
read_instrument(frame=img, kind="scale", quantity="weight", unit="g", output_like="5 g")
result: 1500 g
